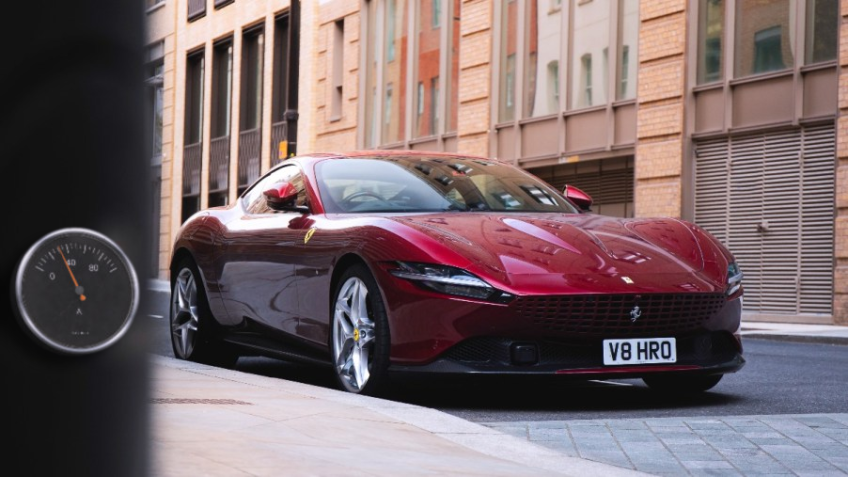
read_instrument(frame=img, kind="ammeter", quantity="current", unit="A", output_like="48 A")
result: 30 A
